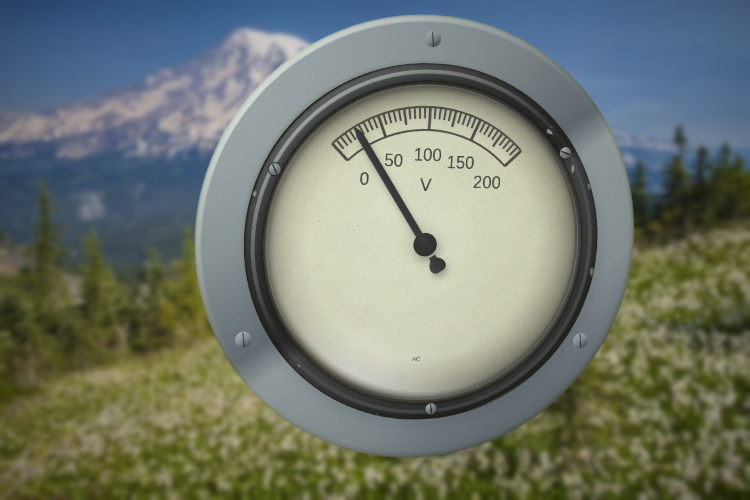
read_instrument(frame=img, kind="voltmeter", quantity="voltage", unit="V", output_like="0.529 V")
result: 25 V
